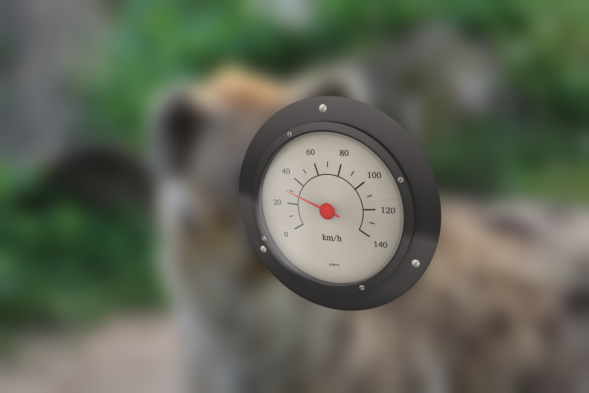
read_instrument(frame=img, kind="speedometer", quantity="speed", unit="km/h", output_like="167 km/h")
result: 30 km/h
